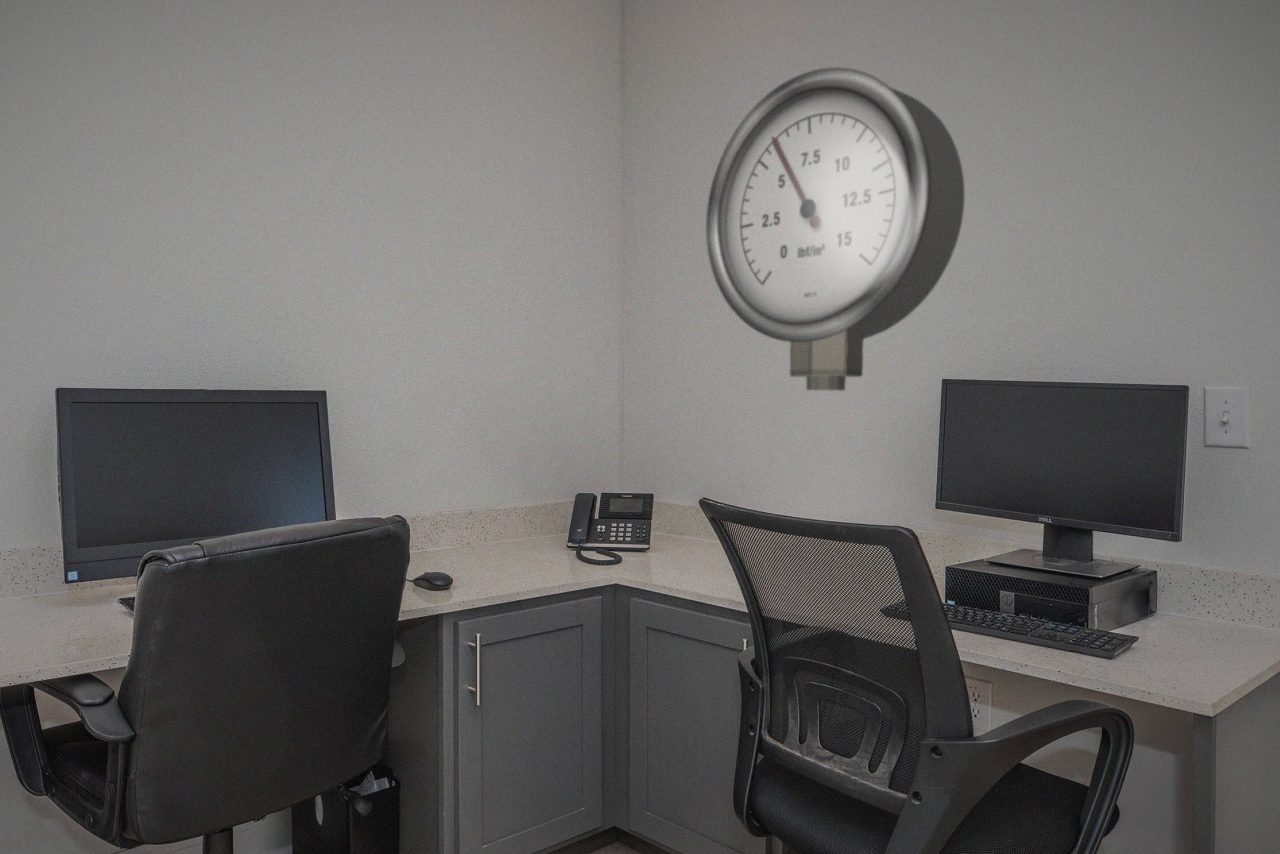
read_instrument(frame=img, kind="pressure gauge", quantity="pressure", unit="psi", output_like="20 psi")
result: 6 psi
